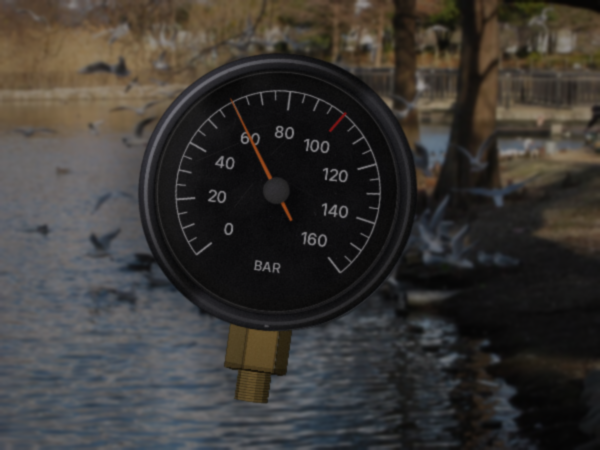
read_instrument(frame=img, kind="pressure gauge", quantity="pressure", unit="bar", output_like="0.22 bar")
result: 60 bar
